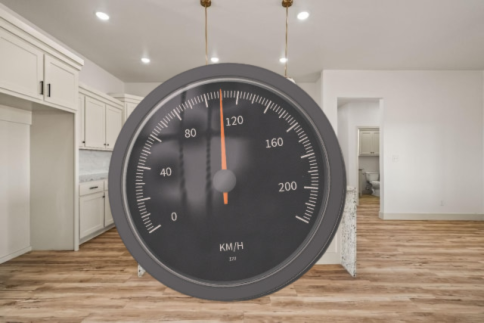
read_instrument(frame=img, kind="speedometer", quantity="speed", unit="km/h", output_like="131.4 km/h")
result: 110 km/h
